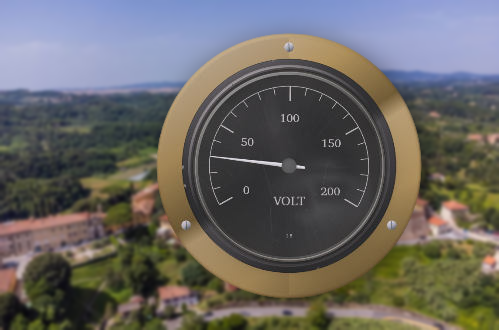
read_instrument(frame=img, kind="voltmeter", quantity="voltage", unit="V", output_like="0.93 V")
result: 30 V
